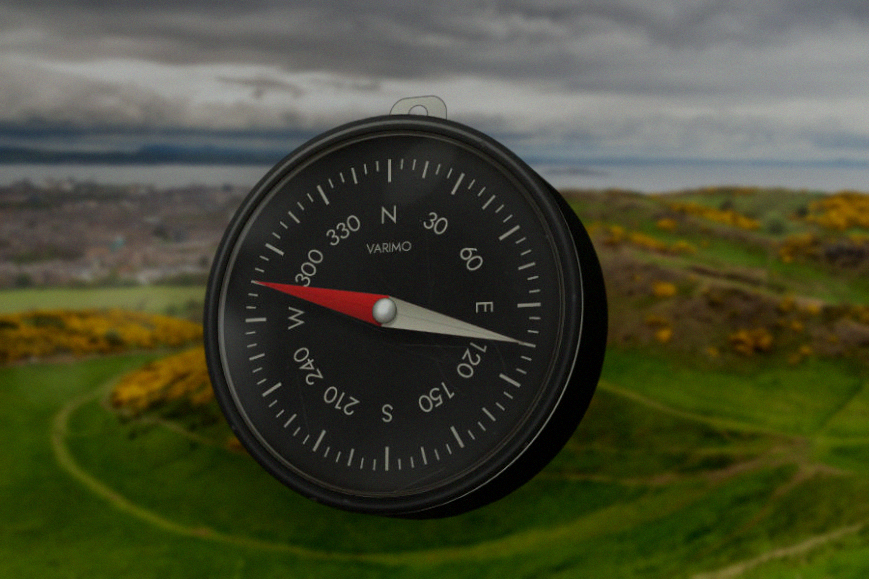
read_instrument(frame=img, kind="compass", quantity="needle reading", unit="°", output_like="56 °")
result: 285 °
